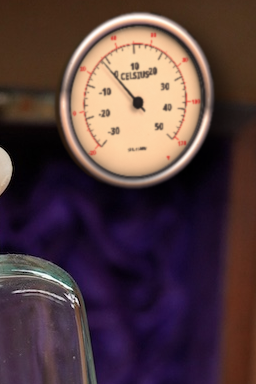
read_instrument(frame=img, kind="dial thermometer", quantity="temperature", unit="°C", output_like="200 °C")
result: -2 °C
